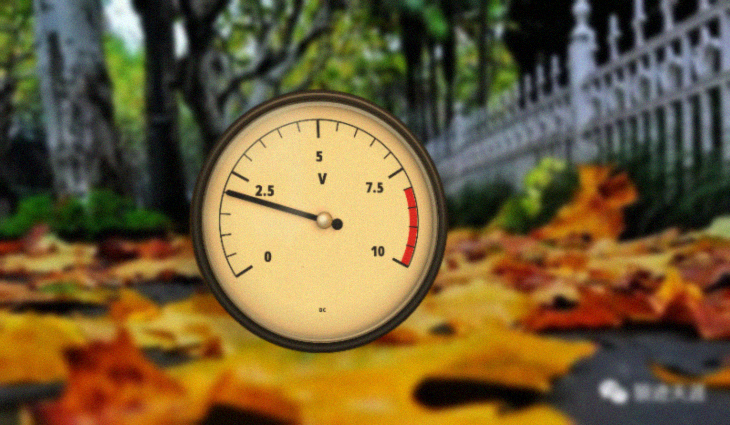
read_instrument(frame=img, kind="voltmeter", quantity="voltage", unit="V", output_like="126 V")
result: 2 V
